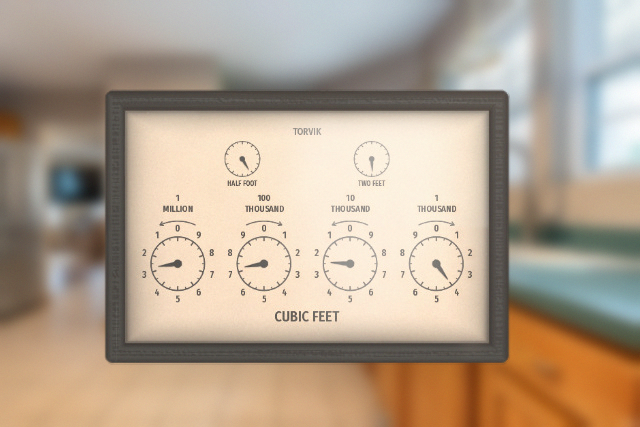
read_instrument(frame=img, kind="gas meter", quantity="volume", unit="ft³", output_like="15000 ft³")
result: 272400 ft³
